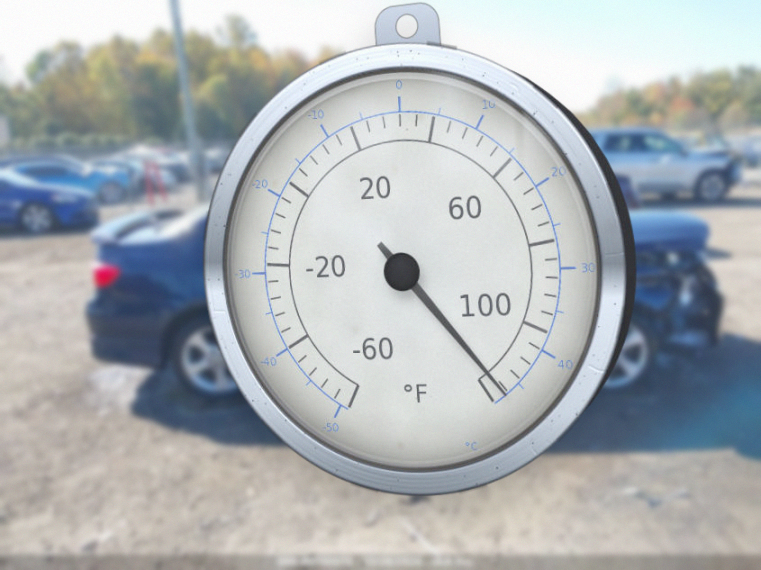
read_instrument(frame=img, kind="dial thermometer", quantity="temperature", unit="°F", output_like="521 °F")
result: 116 °F
